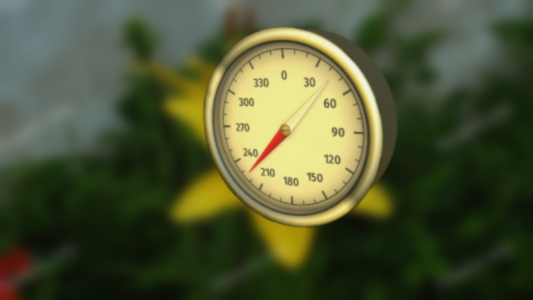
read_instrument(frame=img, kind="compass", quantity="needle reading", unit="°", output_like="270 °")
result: 225 °
